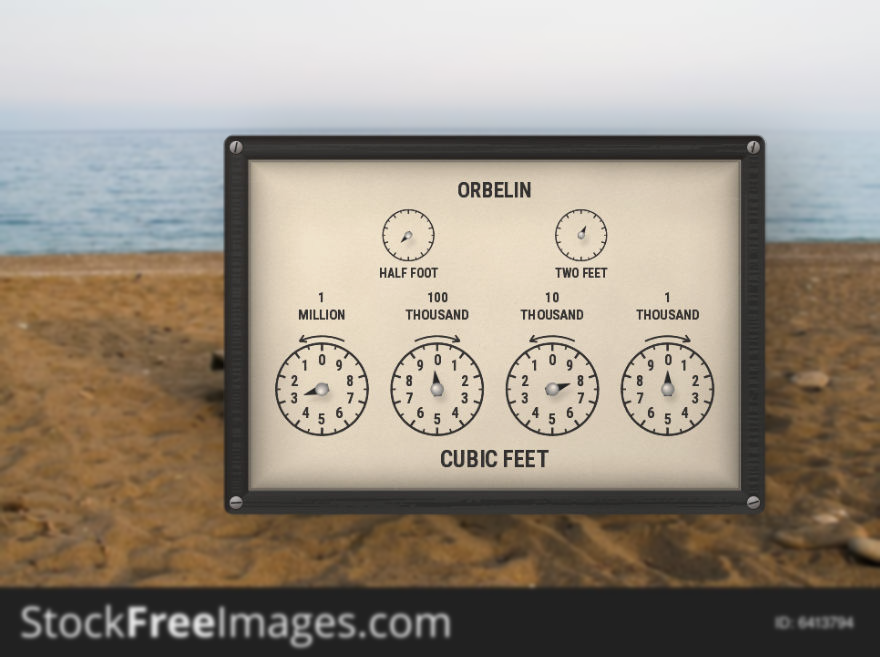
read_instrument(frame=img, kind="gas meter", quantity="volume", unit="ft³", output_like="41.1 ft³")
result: 298000 ft³
